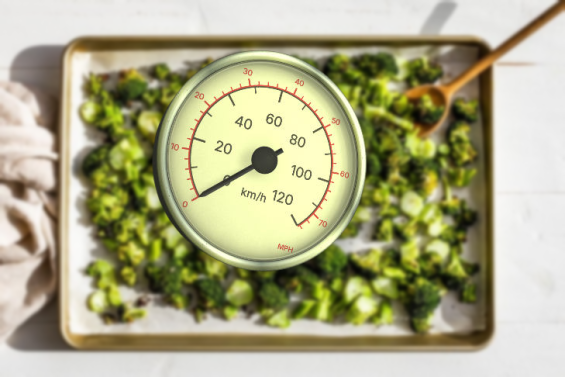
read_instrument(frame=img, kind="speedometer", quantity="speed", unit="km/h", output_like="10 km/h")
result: 0 km/h
